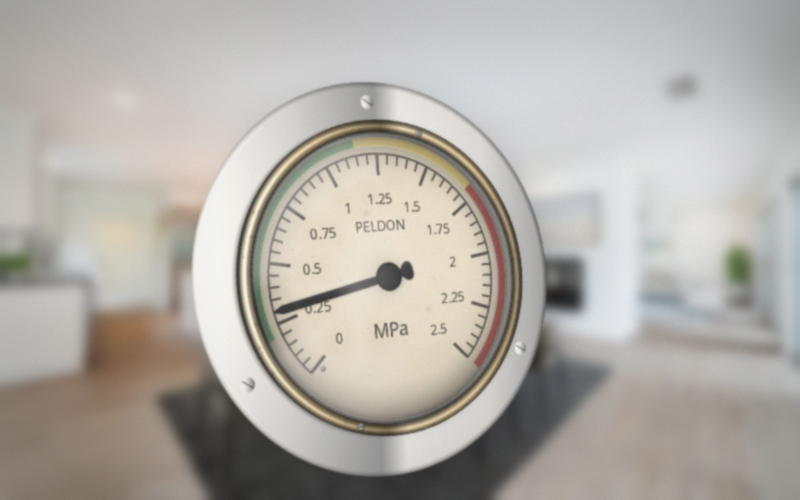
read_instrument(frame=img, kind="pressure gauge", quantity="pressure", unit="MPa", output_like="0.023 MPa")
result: 0.3 MPa
